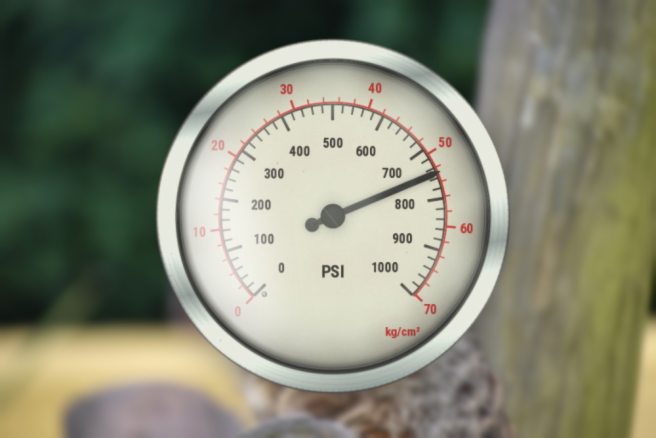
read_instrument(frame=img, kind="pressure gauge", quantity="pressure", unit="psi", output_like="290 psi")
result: 750 psi
